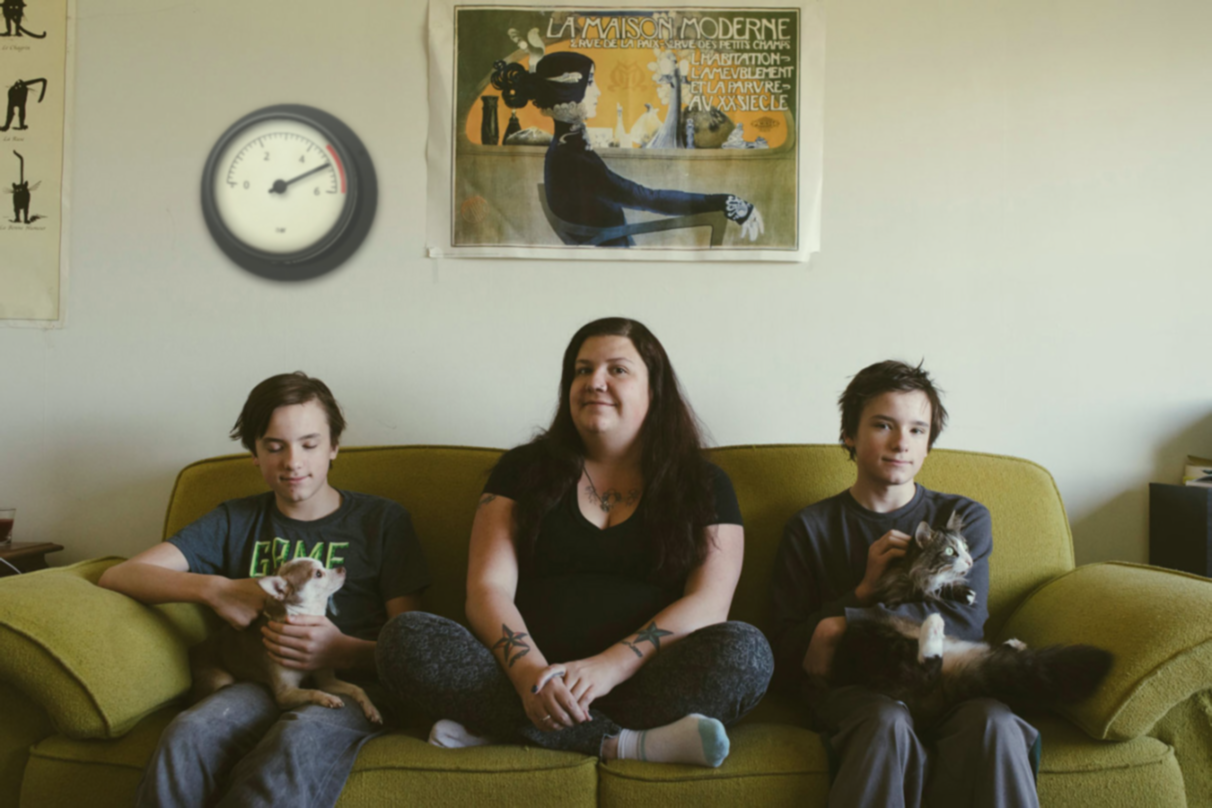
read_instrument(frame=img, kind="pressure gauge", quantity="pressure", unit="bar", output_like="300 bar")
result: 5 bar
